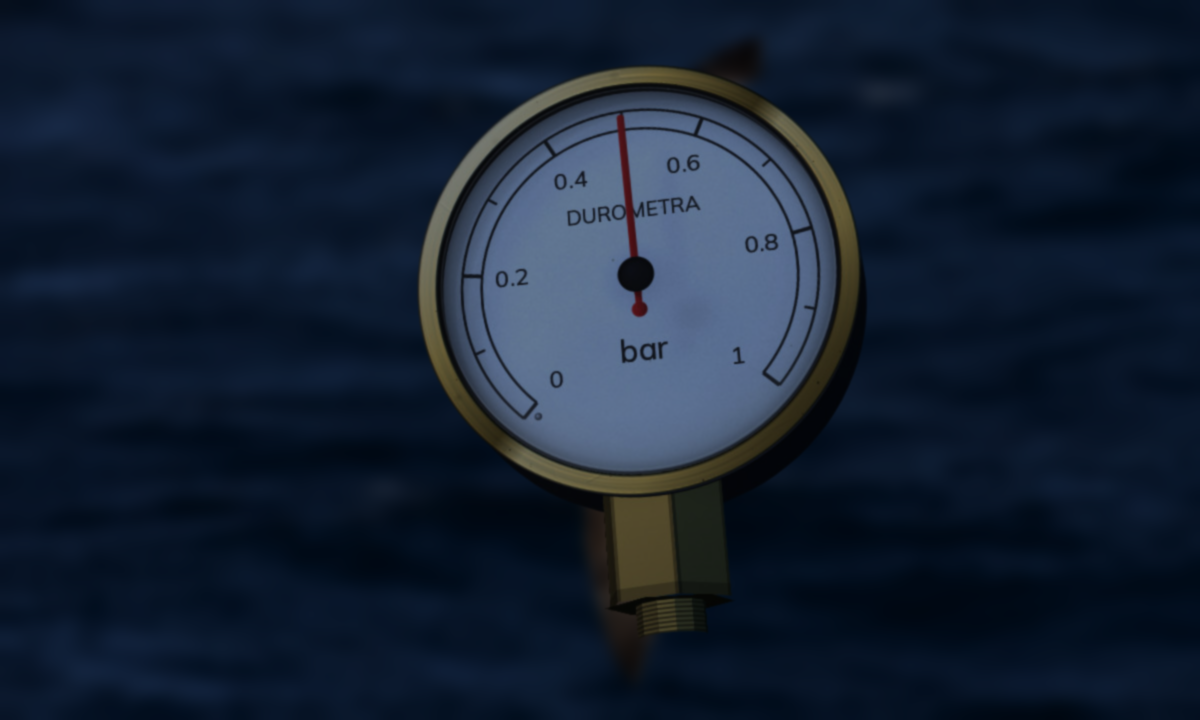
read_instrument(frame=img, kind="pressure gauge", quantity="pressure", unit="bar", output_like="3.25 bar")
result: 0.5 bar
